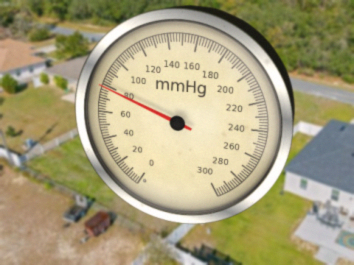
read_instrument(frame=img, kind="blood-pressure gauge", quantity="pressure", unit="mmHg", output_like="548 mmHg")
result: 80 mmHg
